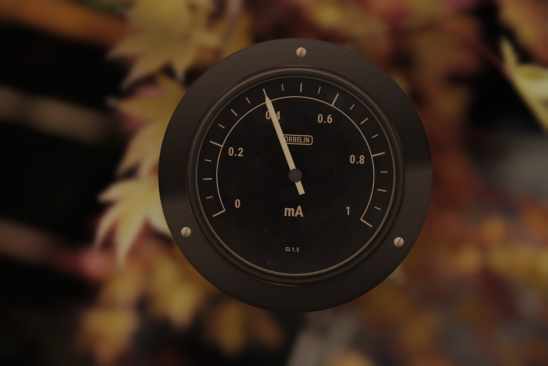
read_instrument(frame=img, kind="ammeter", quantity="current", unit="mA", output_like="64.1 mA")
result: 0.4 mA
